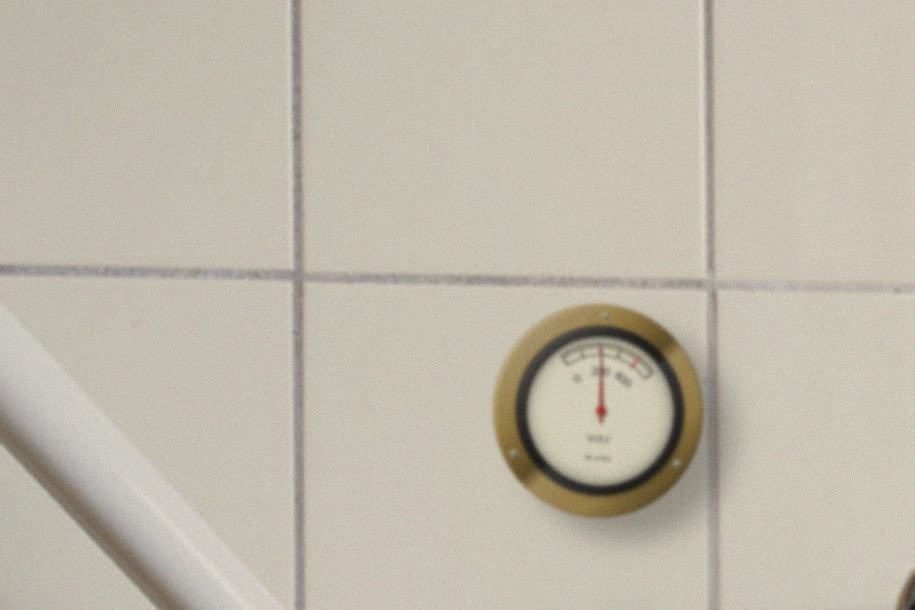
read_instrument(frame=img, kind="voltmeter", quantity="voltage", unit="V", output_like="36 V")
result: 200 V
